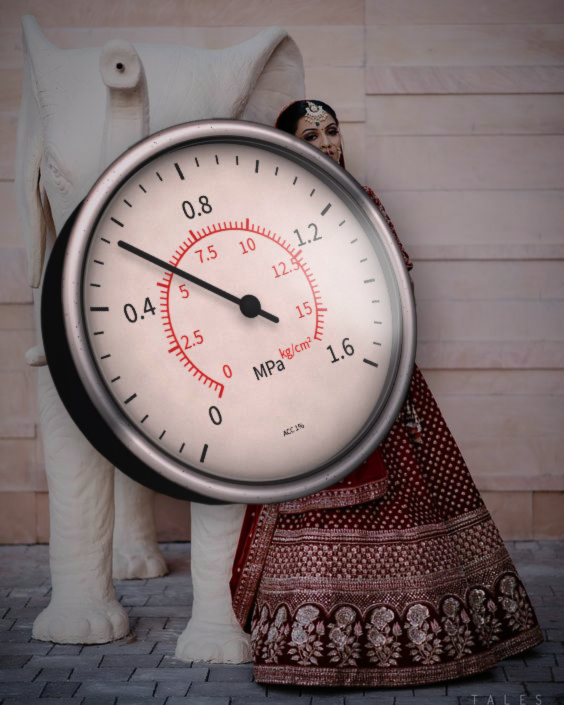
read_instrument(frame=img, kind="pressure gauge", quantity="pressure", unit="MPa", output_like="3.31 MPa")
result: 0.55 MPa
